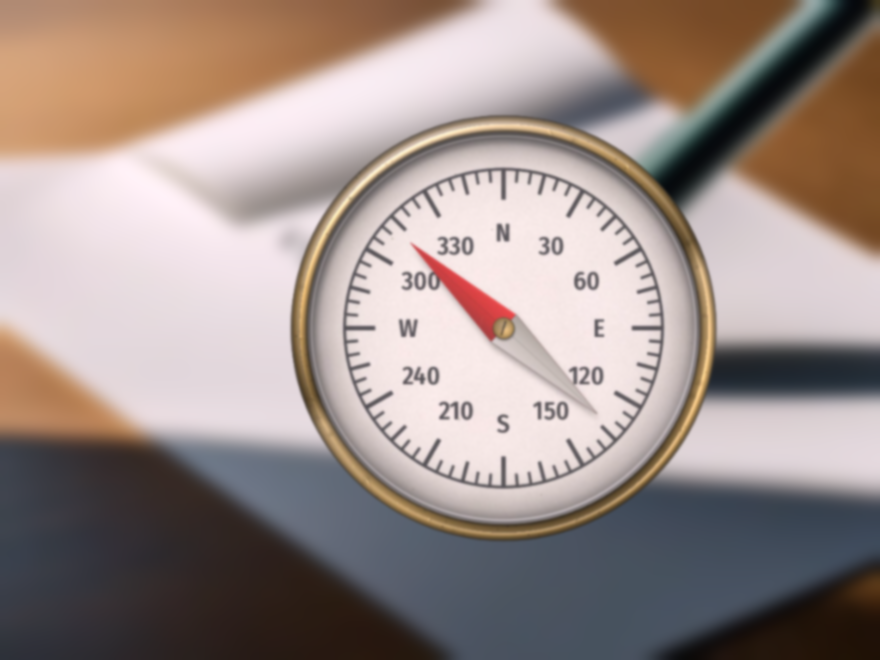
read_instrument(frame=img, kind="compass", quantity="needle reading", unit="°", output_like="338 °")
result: 312.5 °
